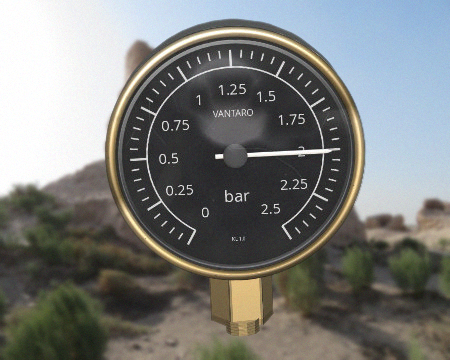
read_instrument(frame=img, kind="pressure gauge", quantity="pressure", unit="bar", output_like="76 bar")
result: 2 bar
